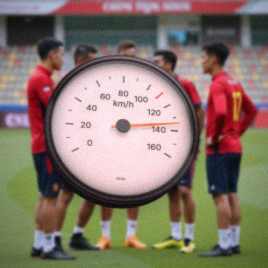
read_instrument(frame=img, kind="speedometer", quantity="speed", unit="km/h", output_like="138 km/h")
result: 135 km/h
